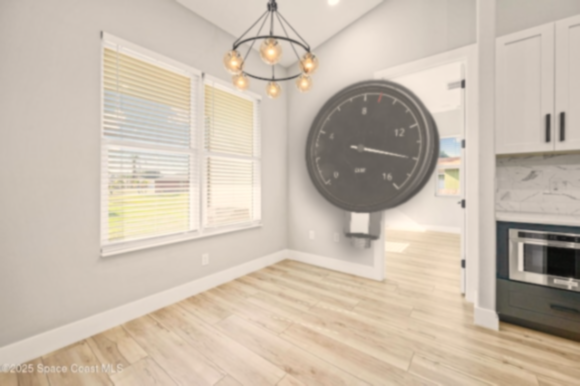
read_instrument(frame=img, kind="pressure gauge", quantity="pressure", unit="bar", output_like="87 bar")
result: 14 bar
